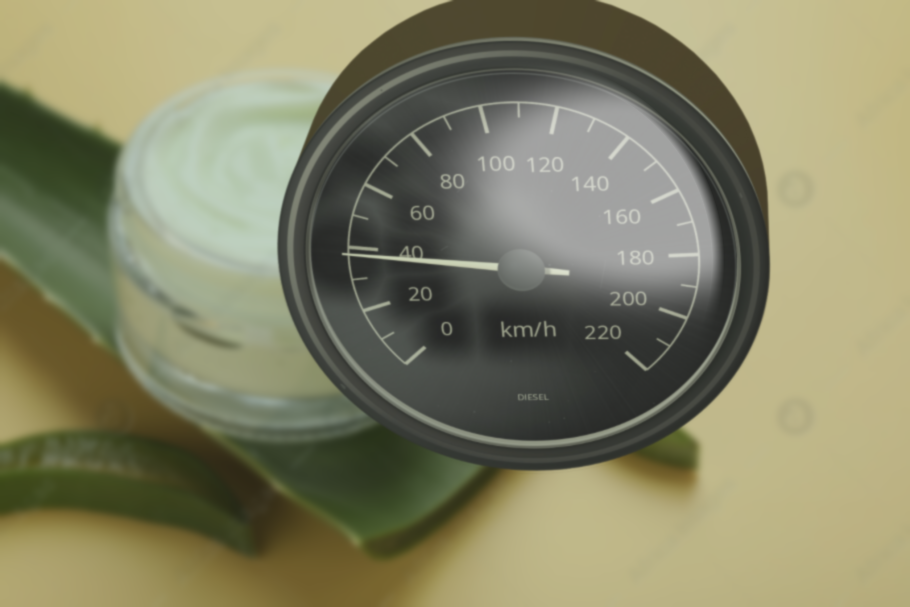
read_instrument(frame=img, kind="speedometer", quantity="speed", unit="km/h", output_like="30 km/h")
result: 40 km/h
